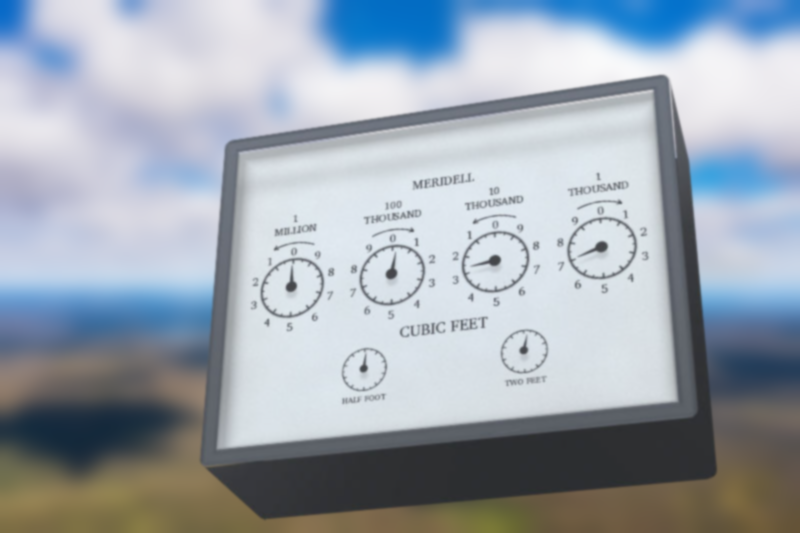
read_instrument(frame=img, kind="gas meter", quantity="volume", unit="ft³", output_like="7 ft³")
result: 2700 ft³
